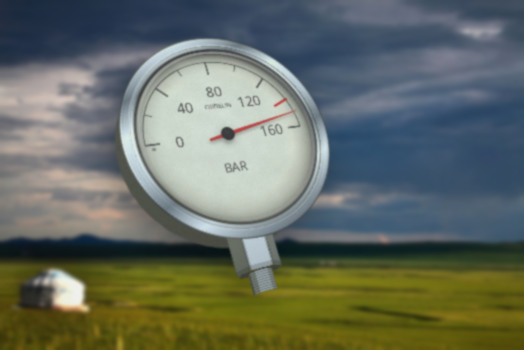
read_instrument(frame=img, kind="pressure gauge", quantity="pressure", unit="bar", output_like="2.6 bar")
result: 150 bar
